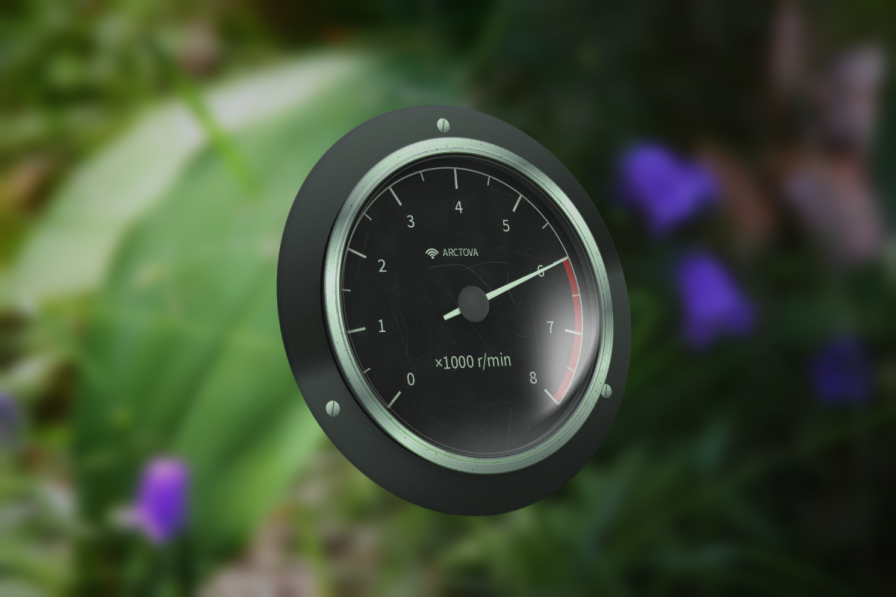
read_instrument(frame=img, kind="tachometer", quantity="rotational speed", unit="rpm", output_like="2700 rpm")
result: 6000 rpm
